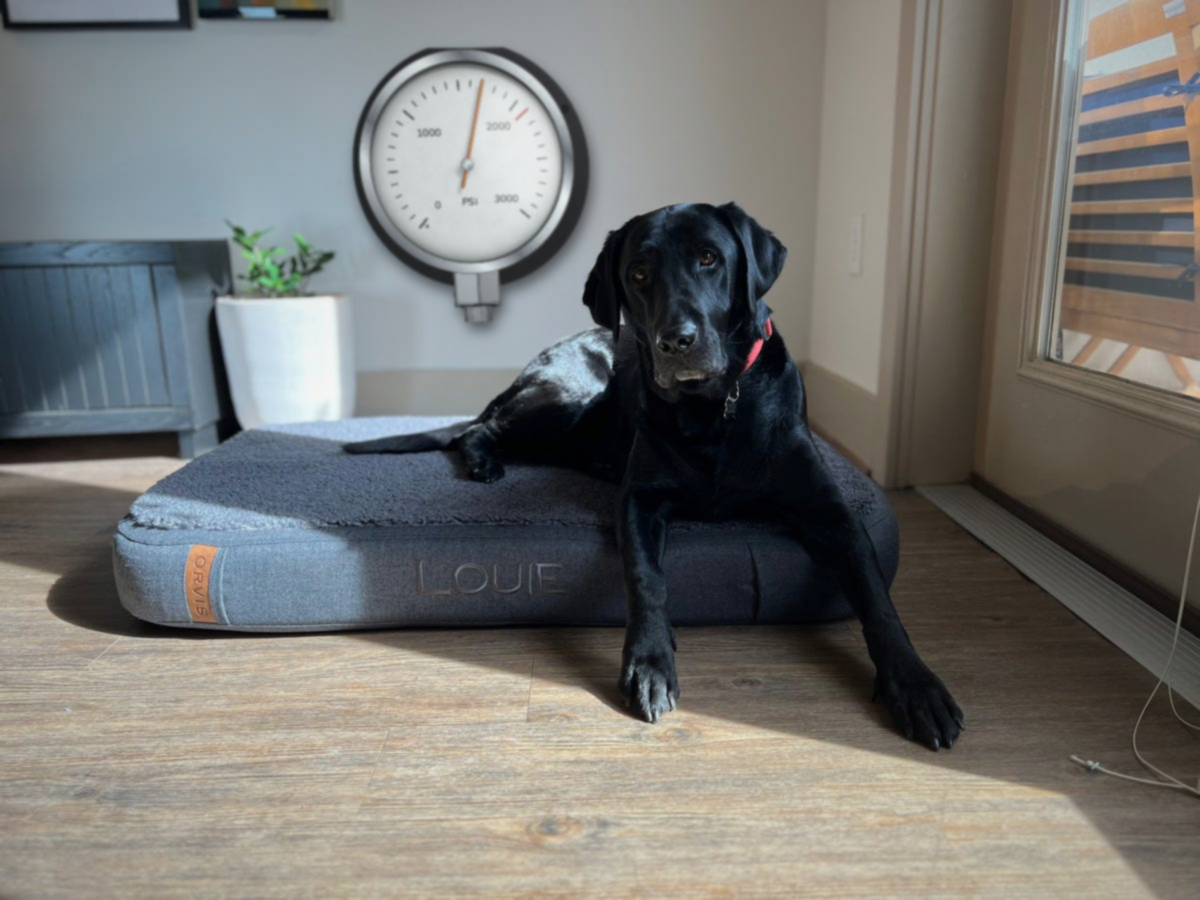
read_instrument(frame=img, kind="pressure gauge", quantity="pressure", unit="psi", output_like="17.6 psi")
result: 1700 psi
